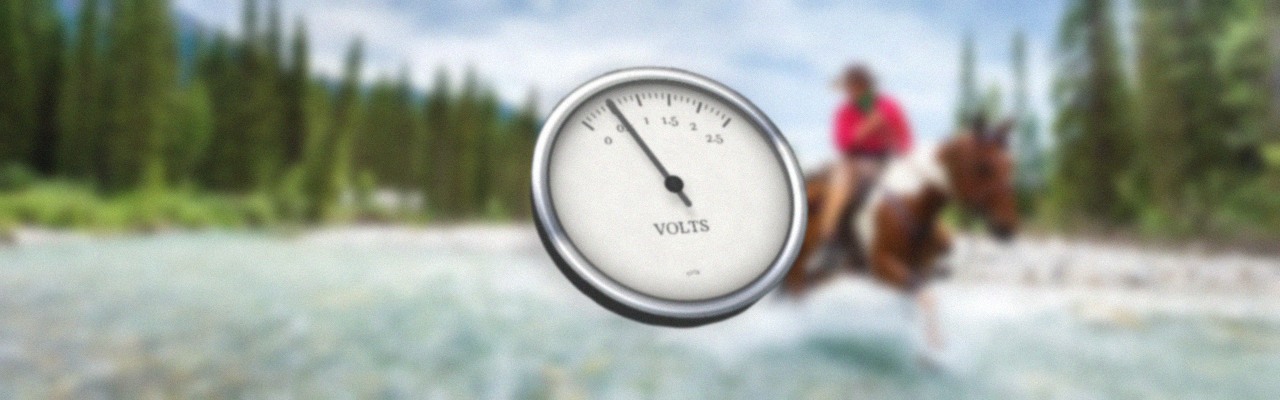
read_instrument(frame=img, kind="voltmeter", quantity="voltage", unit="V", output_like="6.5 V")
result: 0.5 V
